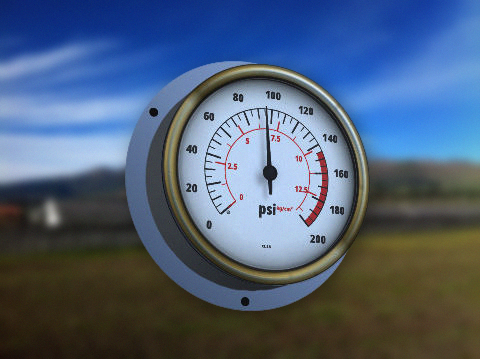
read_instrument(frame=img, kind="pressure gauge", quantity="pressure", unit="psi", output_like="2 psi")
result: 95 psi
